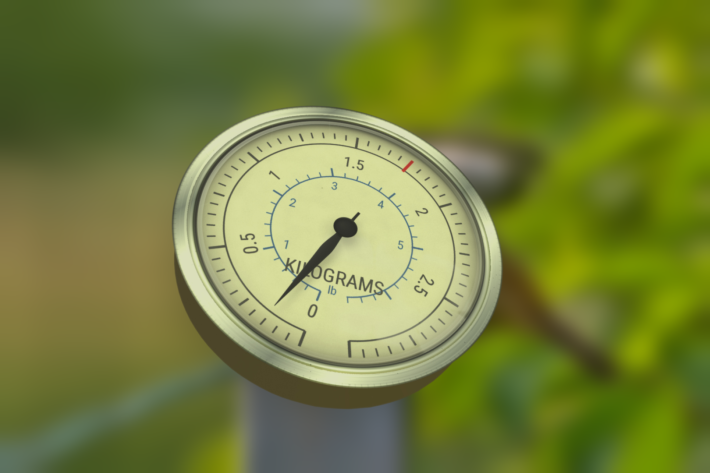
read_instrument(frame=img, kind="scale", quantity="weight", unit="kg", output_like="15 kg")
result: 0.15 kg
